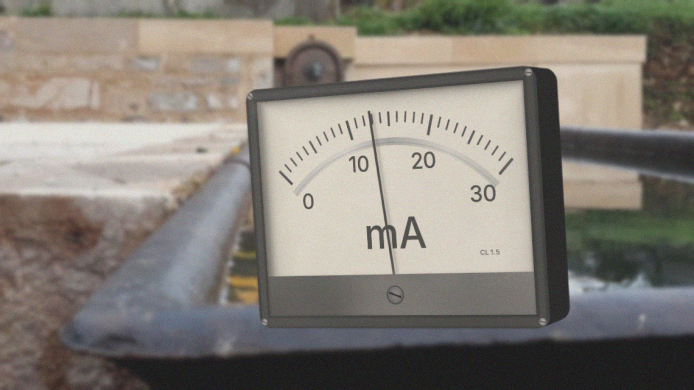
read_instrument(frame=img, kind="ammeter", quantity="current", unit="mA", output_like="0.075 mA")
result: 13 mA
